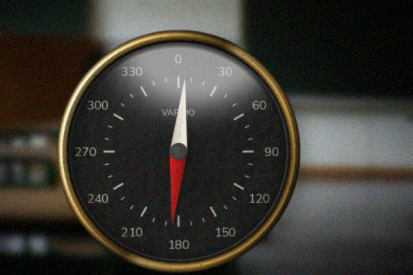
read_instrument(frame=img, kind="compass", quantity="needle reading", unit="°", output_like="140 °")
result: 185 °
